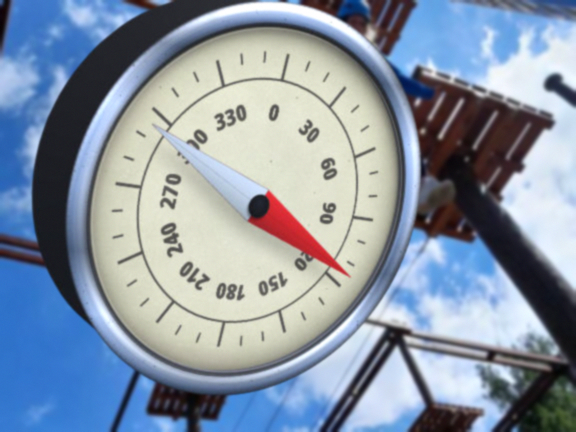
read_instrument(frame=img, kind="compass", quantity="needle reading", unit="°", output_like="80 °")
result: 115 °
